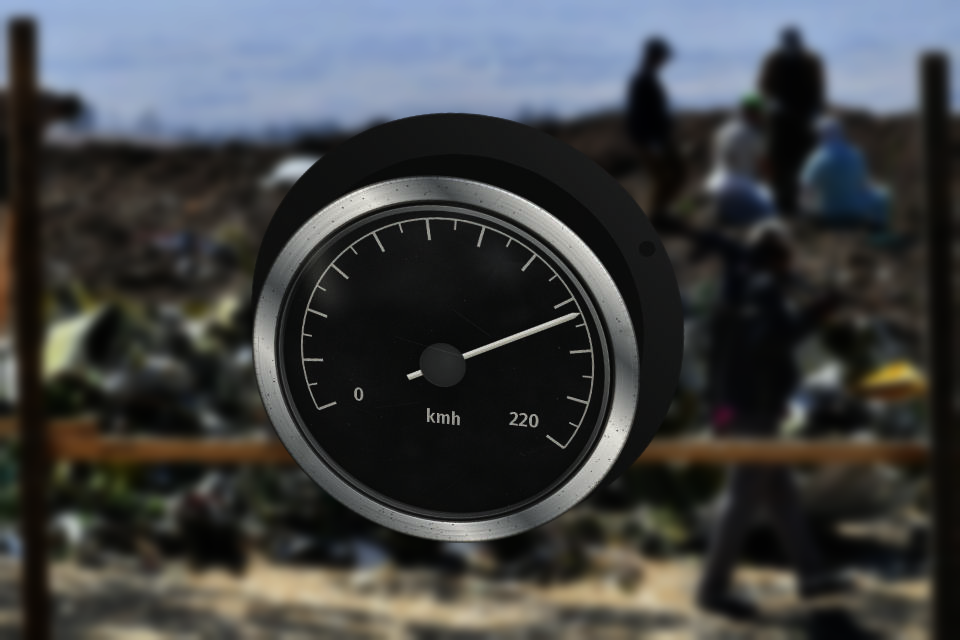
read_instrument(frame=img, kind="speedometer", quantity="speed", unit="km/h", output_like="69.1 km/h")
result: 165 km/h
